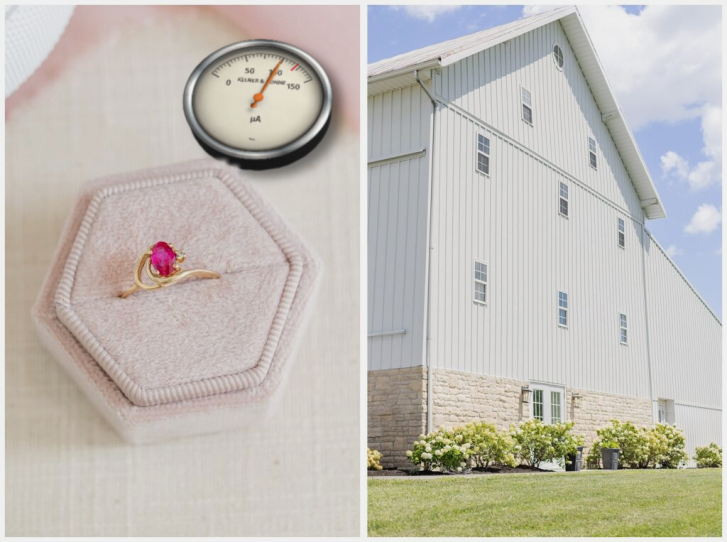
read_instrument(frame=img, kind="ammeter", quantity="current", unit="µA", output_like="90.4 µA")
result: 100 µA
